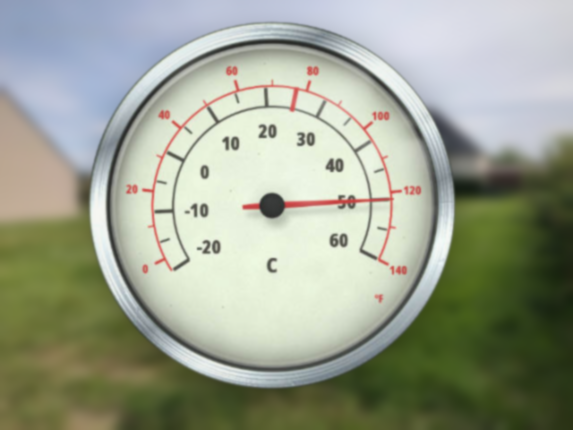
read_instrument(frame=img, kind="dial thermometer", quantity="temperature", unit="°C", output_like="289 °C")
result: 50 °C
